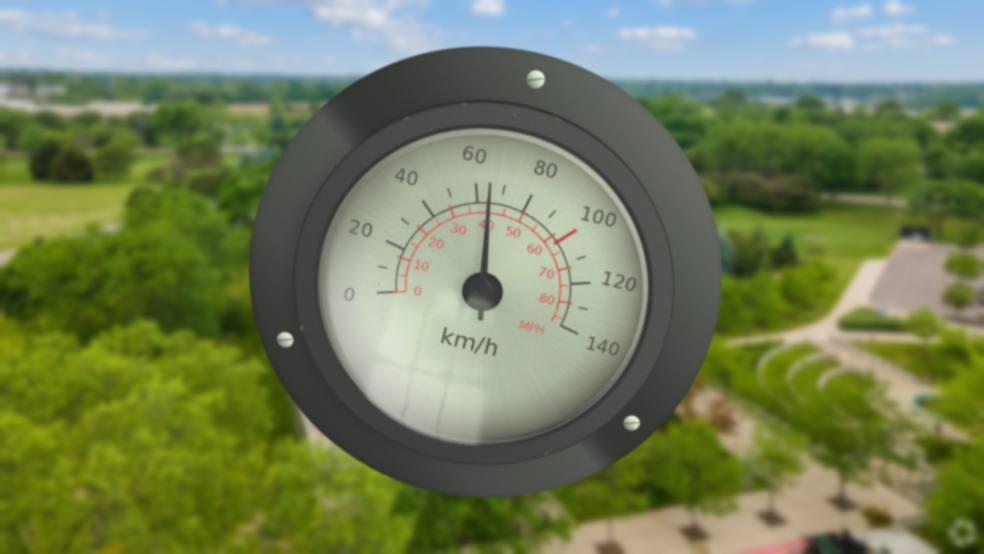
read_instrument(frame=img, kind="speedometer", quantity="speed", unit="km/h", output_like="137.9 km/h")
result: 65 km/h
